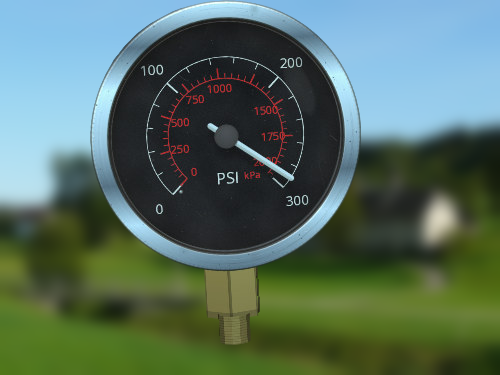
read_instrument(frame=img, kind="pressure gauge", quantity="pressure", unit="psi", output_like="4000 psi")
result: 290 psi
